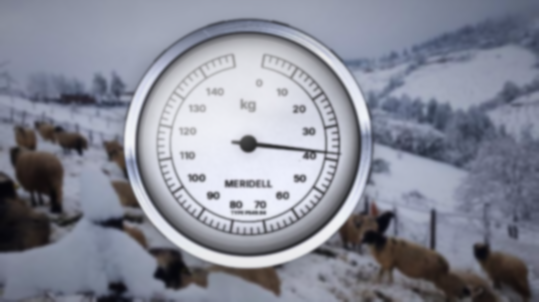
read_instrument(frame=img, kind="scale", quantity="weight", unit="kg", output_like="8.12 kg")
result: 38 kg
